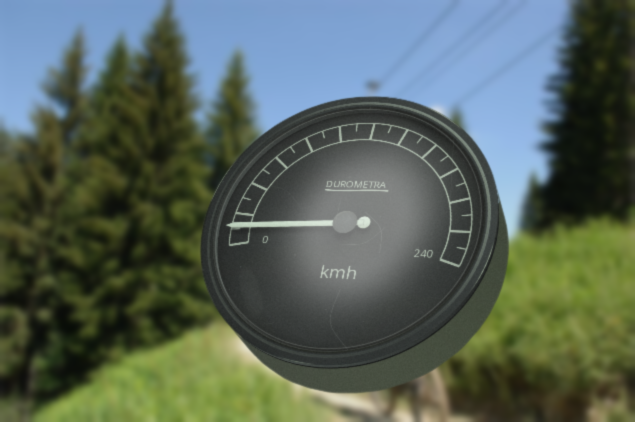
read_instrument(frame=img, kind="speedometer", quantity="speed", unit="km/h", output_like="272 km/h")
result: 10 km/h
